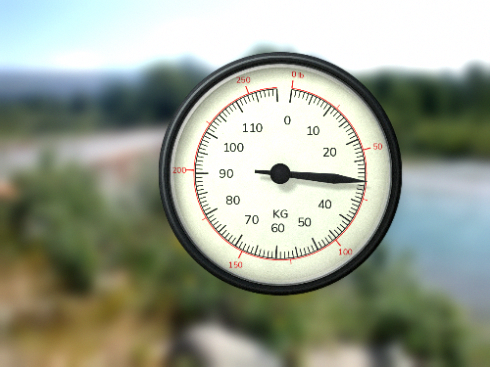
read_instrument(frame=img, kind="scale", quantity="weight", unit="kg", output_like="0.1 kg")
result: 30 kg
